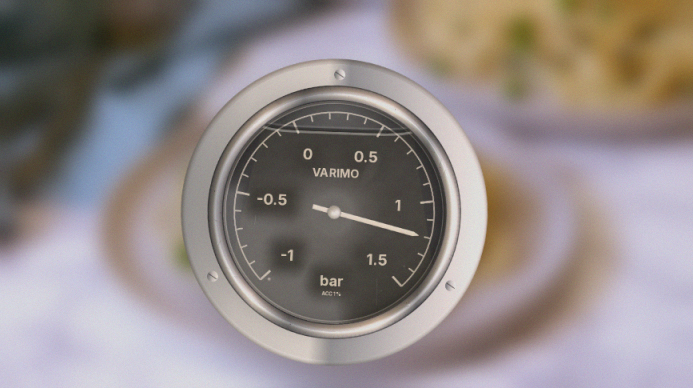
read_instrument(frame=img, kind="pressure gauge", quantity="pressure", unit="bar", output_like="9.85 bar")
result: 1.2 bar
